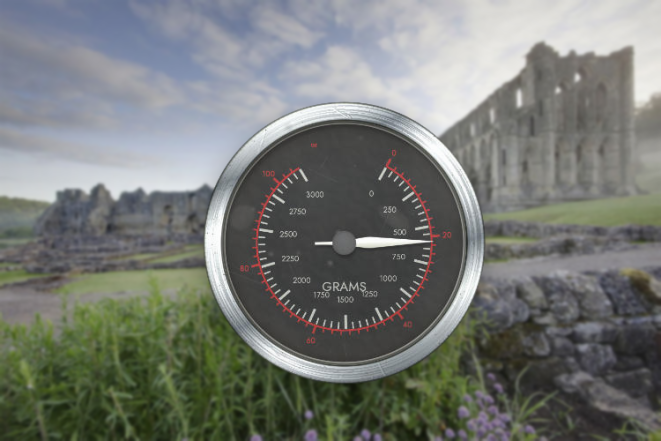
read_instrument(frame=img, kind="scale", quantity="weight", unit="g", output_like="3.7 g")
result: 600 g
